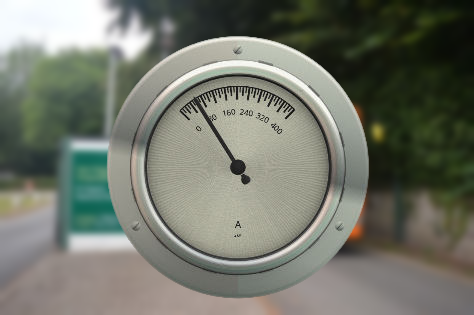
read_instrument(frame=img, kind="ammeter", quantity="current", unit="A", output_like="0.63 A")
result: 60 A
